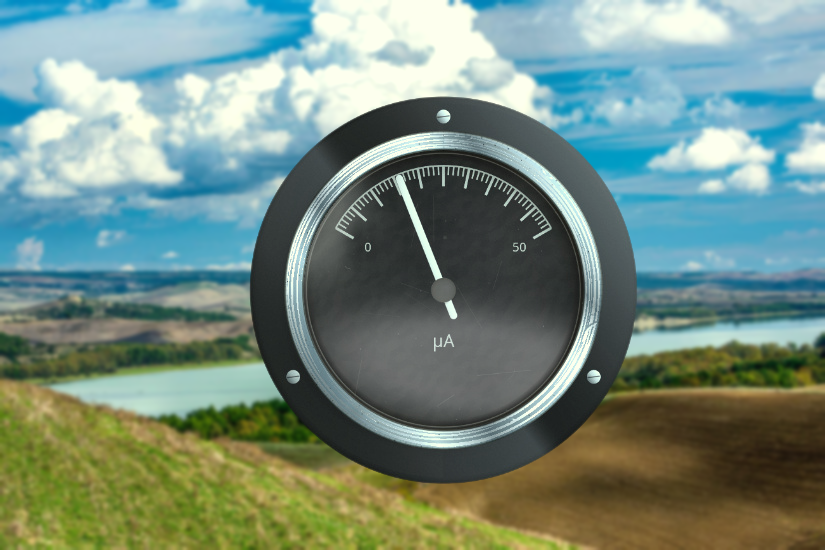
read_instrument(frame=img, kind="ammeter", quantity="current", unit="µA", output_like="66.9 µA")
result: 16 µA
